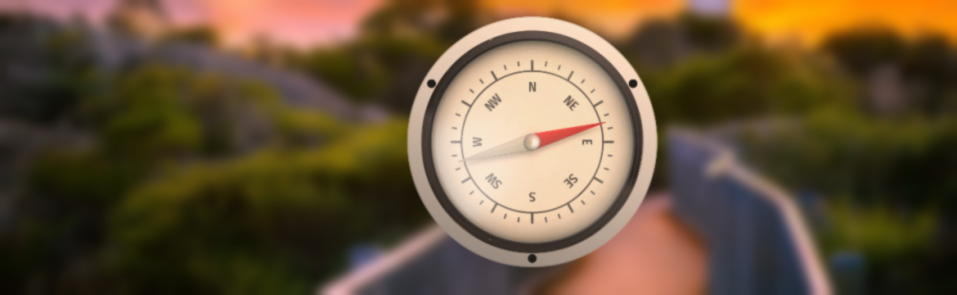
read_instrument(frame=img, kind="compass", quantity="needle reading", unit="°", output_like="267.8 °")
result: 75 °
